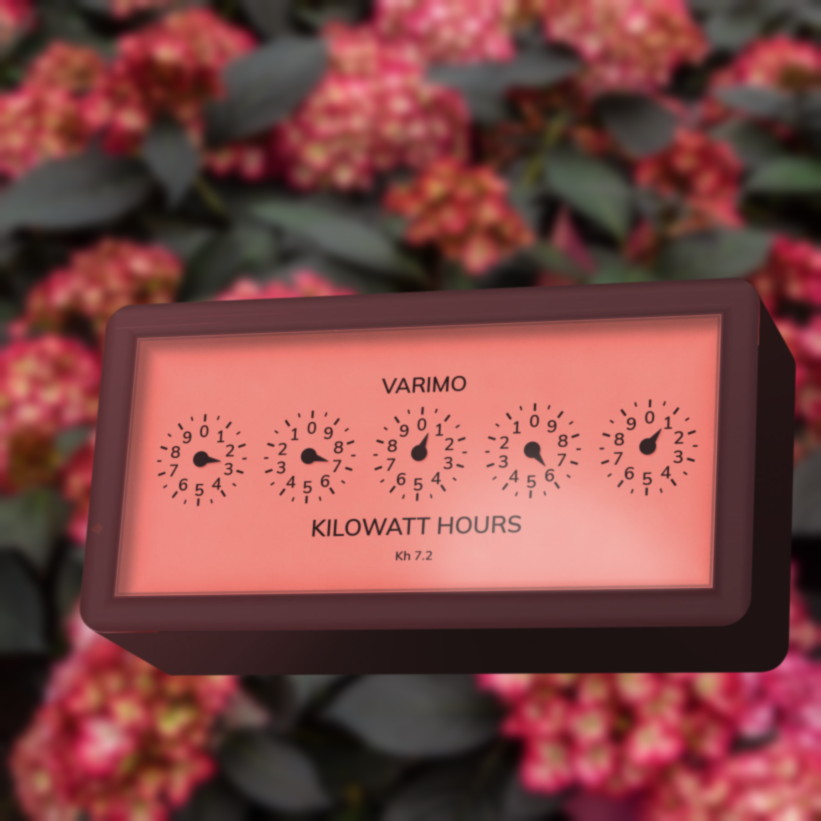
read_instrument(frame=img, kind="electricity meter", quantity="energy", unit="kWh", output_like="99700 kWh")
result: 27061 kWh
